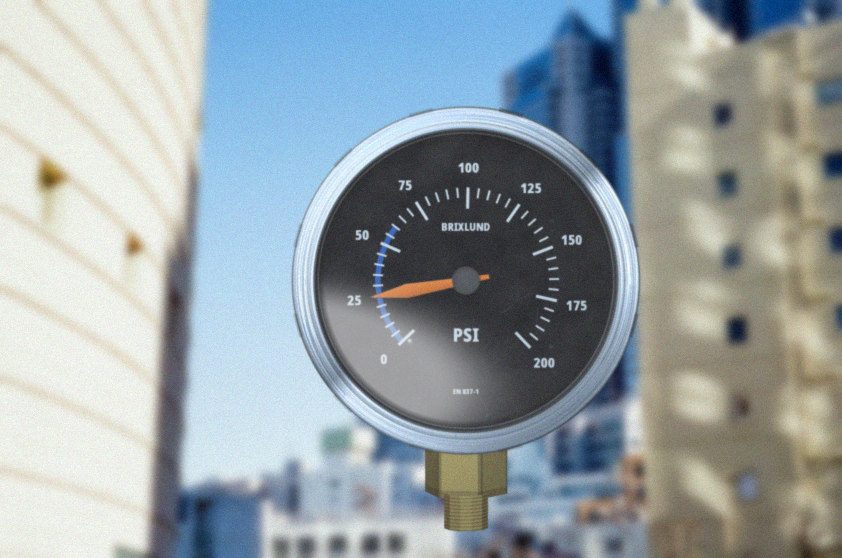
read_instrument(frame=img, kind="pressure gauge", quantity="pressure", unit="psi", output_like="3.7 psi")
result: 25 psi
